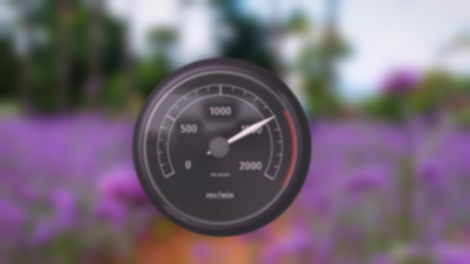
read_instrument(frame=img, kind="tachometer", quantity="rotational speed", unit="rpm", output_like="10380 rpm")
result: 1500 rpm
